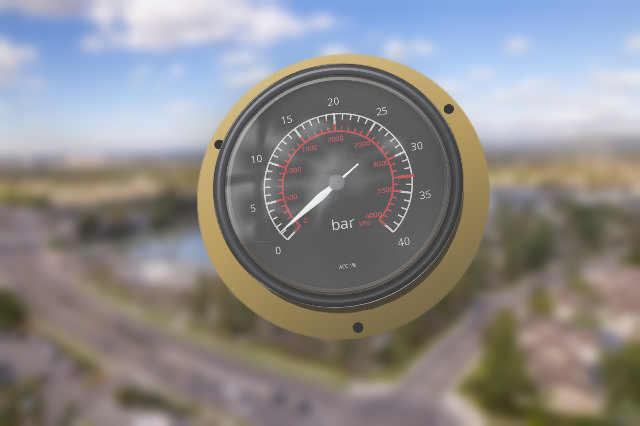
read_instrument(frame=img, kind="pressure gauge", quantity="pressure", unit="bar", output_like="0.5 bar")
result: 1 bar
